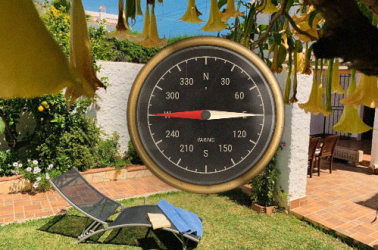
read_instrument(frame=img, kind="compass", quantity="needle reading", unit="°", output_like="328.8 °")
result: 270 °
